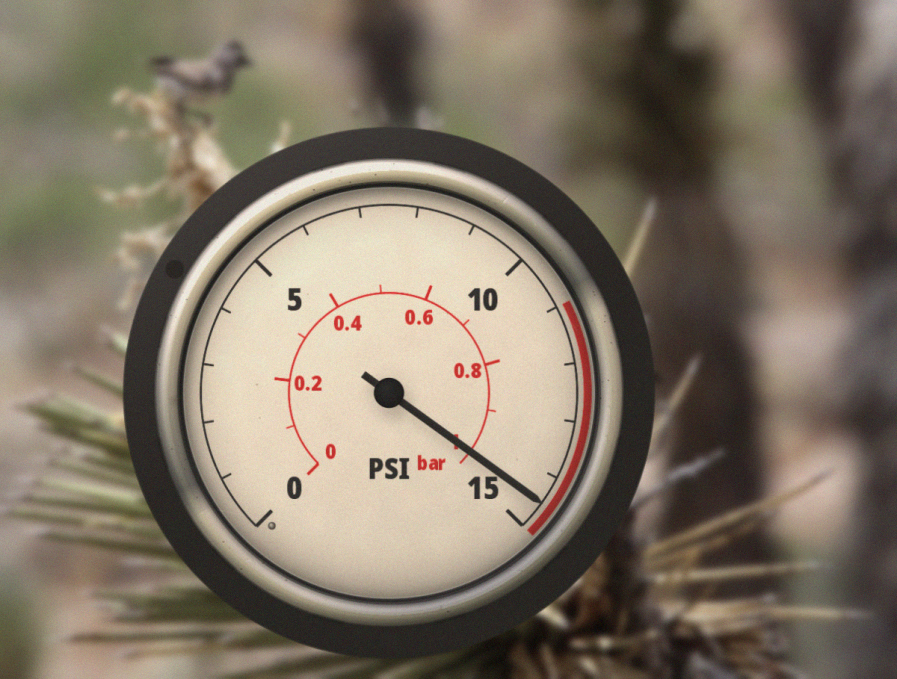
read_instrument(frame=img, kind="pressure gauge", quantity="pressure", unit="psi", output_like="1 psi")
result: 14.5 psi
